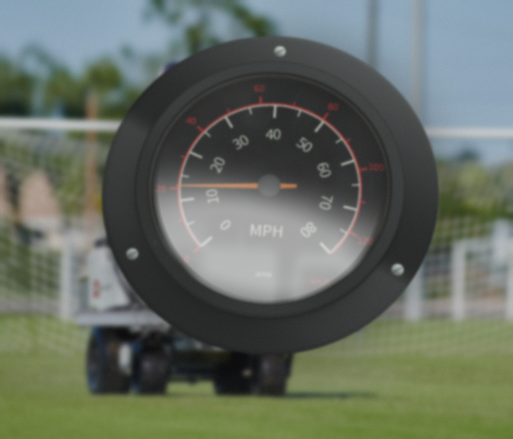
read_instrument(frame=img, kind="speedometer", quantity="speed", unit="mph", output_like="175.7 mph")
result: 12.5 mph
